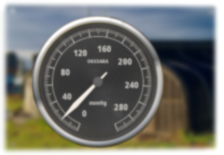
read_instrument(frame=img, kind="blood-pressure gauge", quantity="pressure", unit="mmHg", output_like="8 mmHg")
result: 20 mmHg
